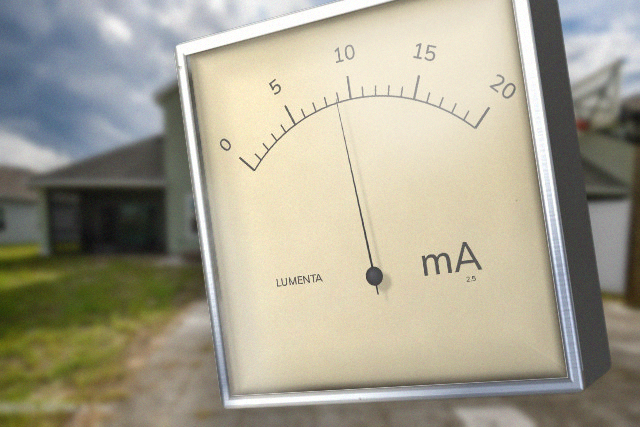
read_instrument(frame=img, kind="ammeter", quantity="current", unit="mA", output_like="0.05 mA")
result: 9 mA
